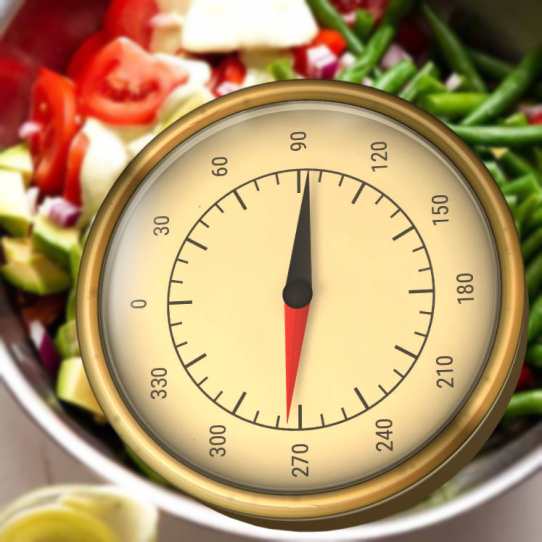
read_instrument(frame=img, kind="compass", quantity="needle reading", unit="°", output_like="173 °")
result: 275 °
